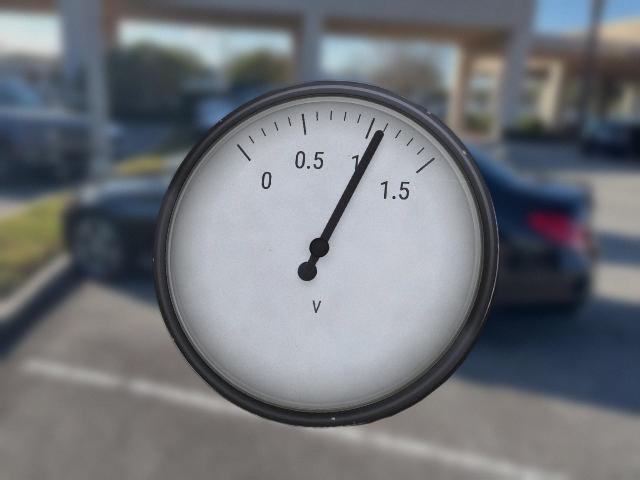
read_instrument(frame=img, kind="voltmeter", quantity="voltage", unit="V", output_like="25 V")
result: 1.1 V
